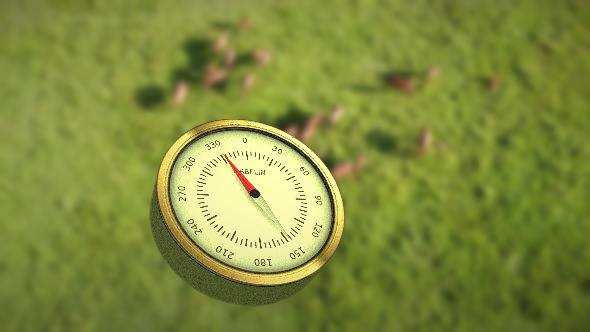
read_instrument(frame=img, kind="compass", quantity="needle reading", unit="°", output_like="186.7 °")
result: 330 °
